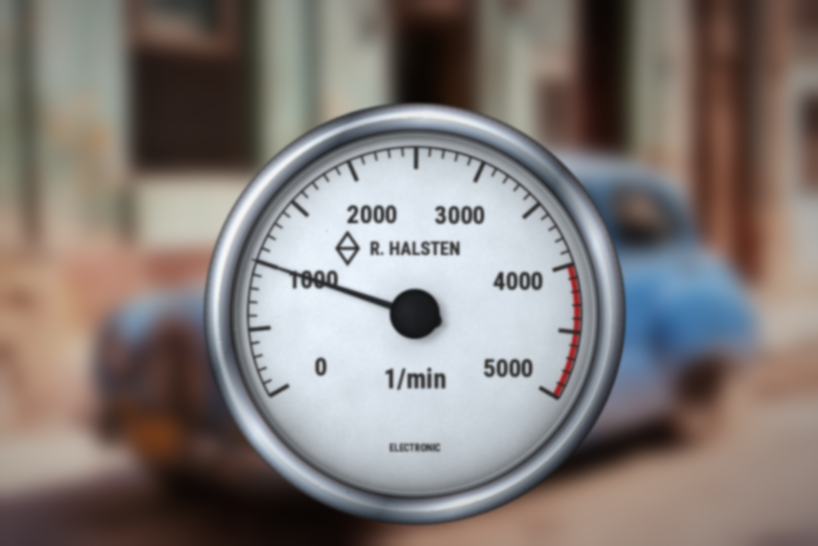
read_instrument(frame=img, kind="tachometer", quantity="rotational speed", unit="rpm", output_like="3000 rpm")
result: 1000 rpm
